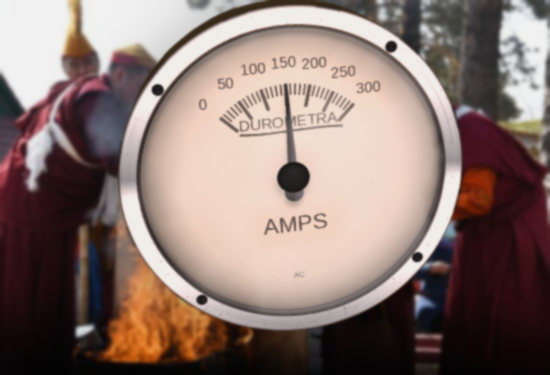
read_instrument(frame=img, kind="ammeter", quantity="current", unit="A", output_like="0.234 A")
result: 150 A
